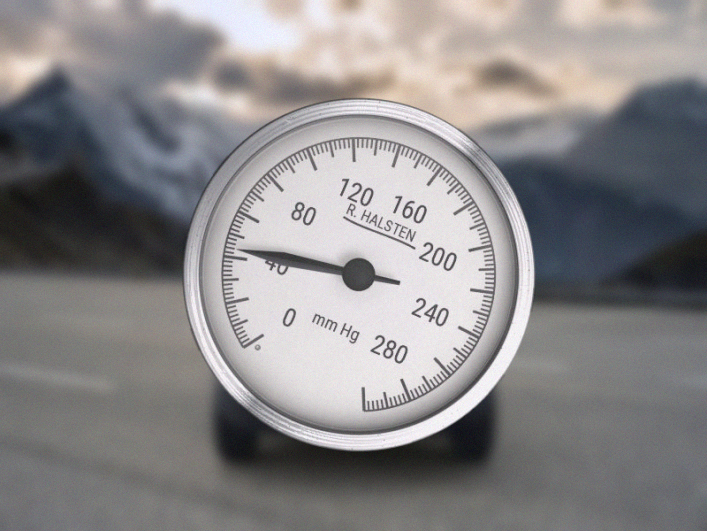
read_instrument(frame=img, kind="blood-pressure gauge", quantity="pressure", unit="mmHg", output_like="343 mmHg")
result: 44 mmHg
